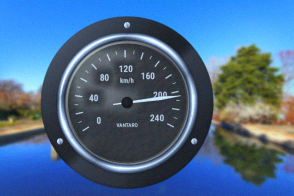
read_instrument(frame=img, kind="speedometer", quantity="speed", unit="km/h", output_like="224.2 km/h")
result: 205 km/h
